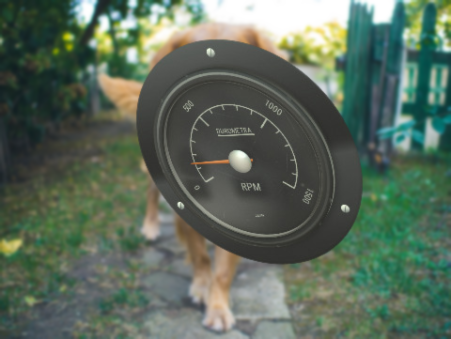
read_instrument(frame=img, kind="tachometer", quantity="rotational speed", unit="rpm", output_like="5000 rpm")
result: 150 rpm
